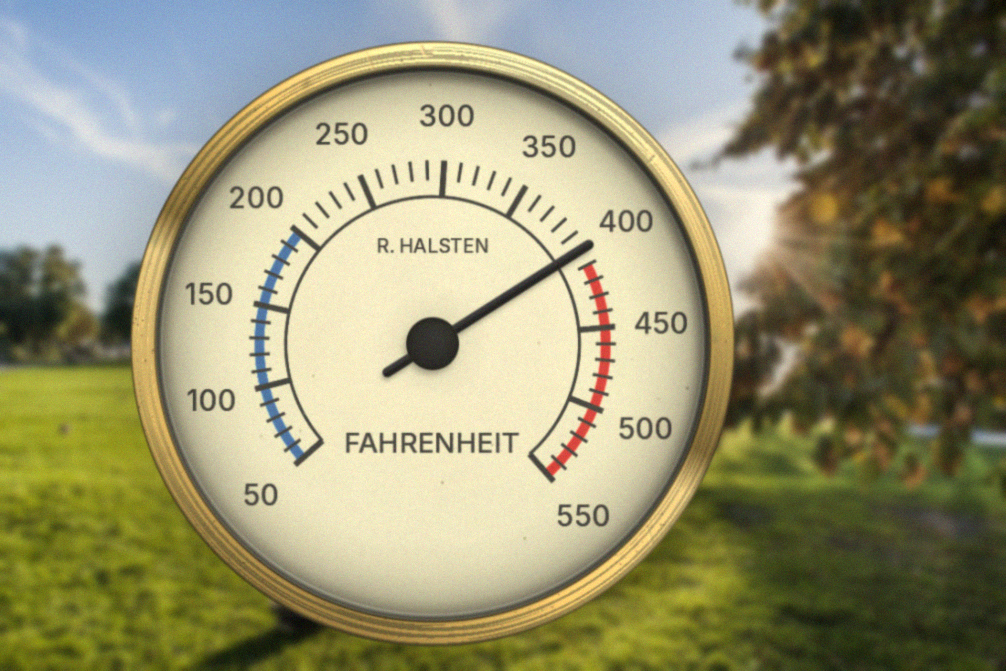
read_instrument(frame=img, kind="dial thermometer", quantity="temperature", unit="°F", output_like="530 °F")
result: 400 °F
